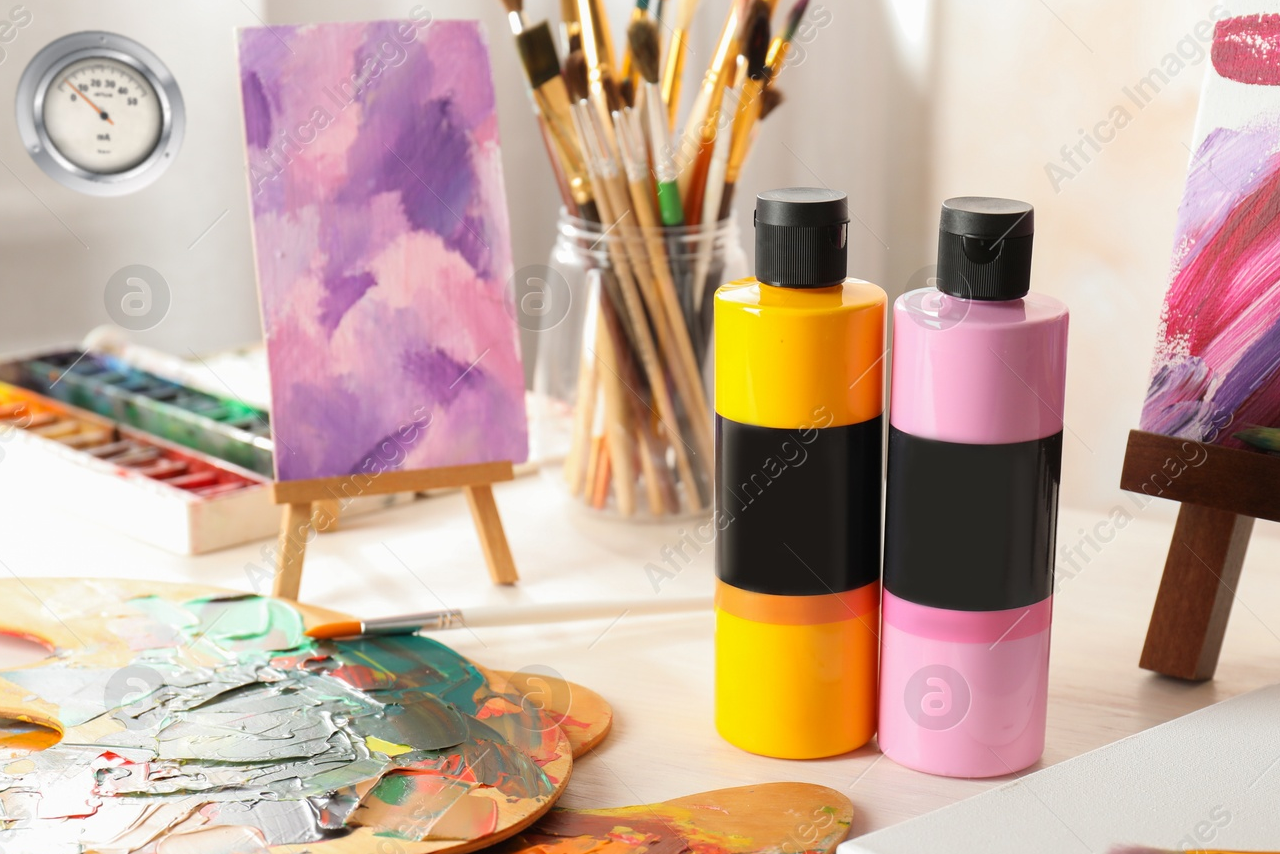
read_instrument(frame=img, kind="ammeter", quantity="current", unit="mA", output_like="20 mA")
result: 5 mA
